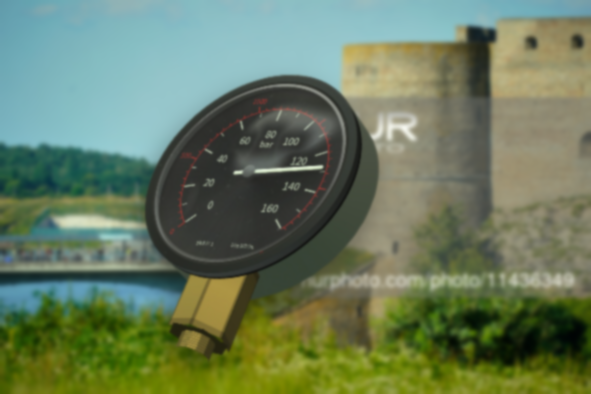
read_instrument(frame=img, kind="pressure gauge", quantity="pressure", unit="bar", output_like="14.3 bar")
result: 130 bar
